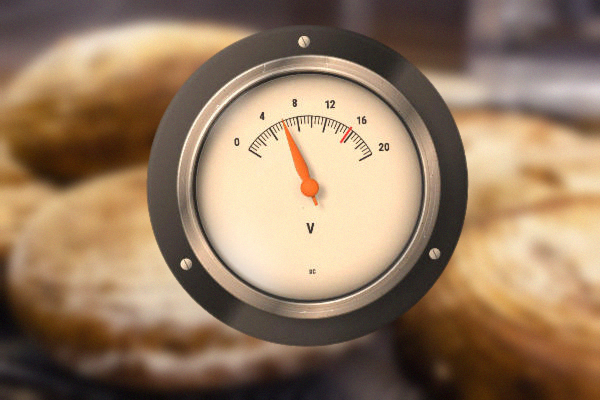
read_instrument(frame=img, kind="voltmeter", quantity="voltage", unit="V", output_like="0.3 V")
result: 6 V
